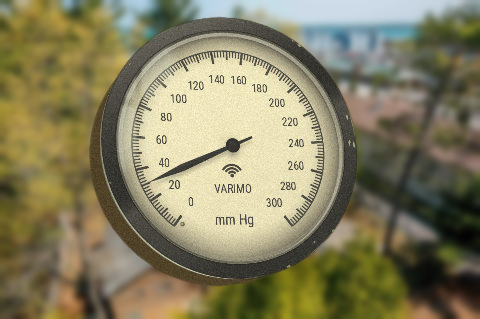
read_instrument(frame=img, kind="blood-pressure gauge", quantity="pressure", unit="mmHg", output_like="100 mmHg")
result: 30 mmHg
